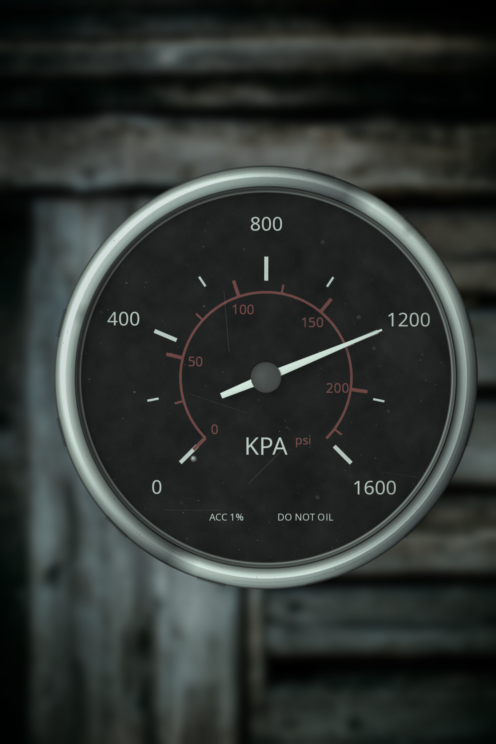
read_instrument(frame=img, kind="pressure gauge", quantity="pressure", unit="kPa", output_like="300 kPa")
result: 1200 kPa
